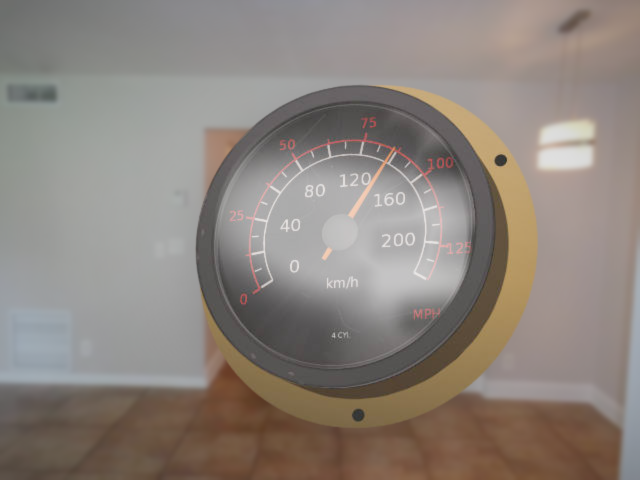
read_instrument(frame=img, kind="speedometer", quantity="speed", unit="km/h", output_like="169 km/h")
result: 140 km/h
